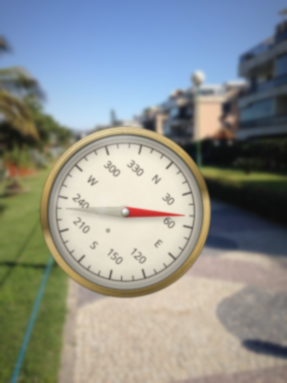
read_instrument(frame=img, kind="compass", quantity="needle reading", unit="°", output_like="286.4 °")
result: 50 °
